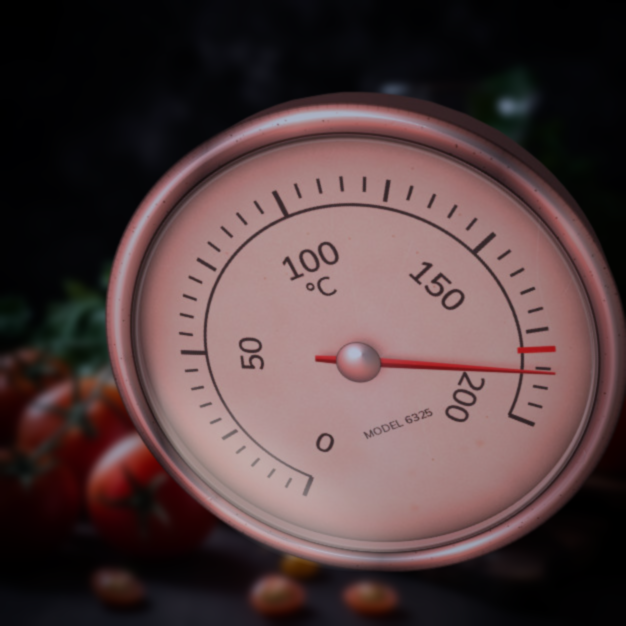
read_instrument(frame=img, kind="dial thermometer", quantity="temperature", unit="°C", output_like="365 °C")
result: 185 °C
